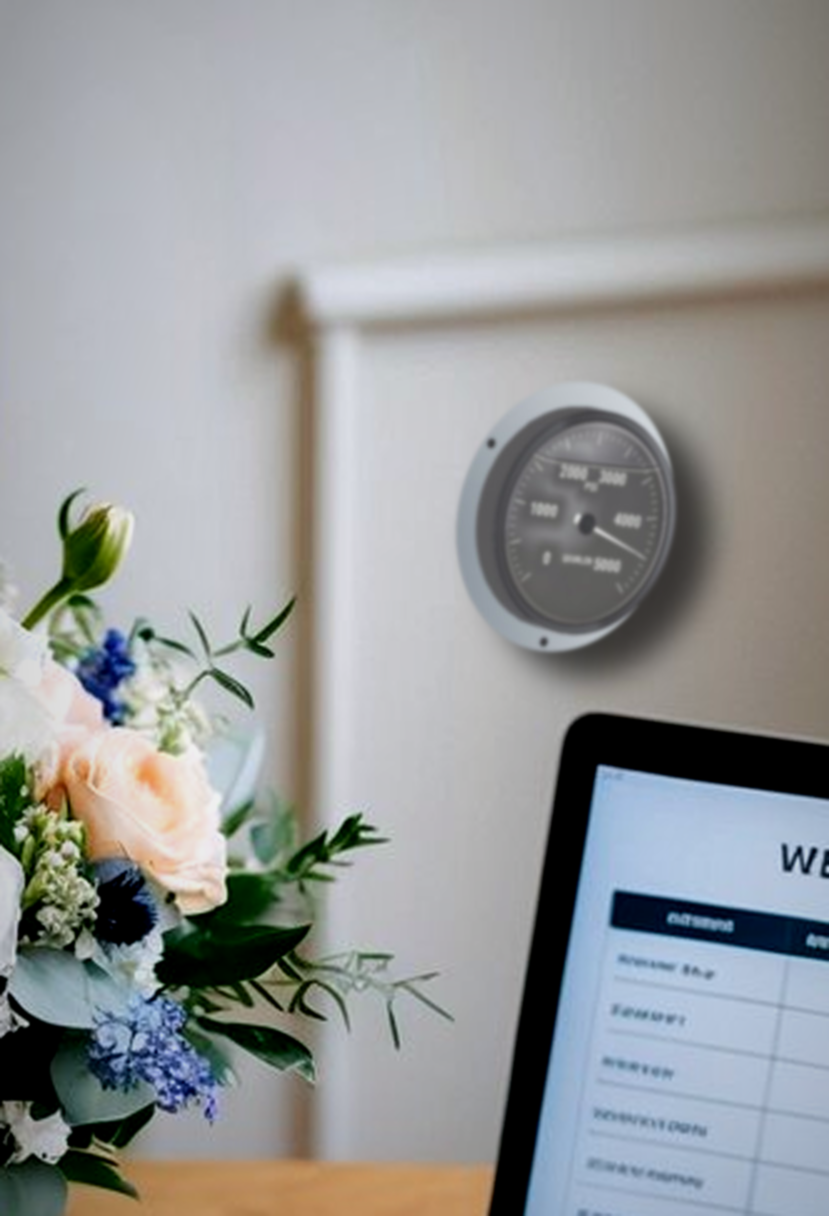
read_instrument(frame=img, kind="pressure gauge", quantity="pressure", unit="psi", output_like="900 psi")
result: 4500 psi
